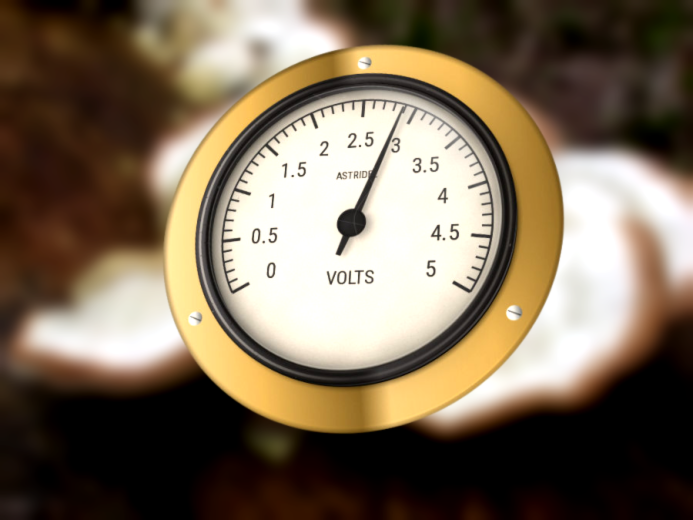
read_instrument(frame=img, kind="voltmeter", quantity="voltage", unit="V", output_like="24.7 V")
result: 2.9 V
